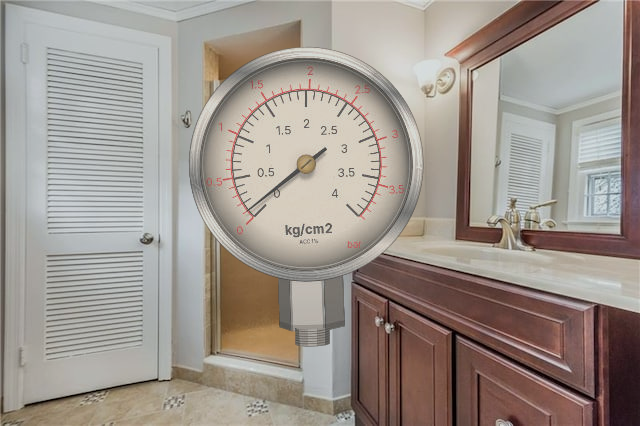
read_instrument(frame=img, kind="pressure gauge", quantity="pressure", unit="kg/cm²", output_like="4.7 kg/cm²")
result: 0.1 kg/cm²
